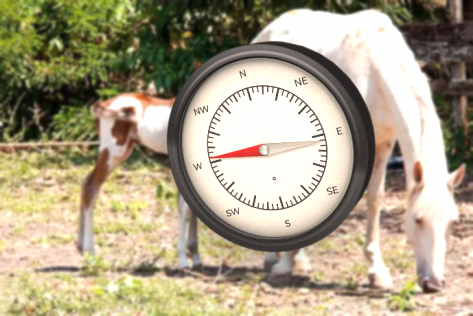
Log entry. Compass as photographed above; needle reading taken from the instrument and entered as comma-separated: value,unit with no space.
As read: 275,°
